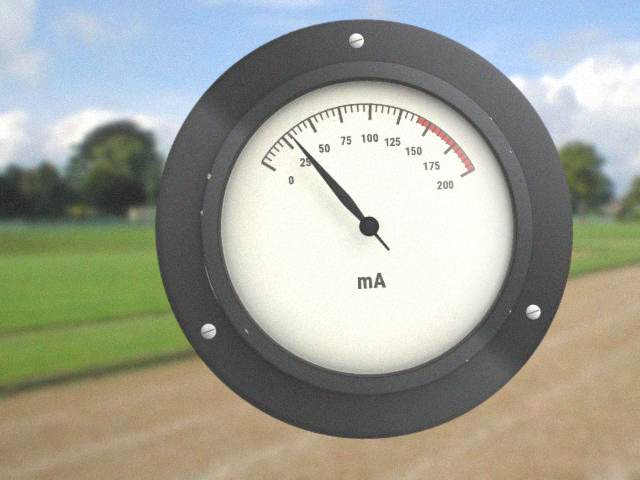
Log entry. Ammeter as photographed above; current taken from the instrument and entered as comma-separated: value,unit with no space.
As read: 30,mA
